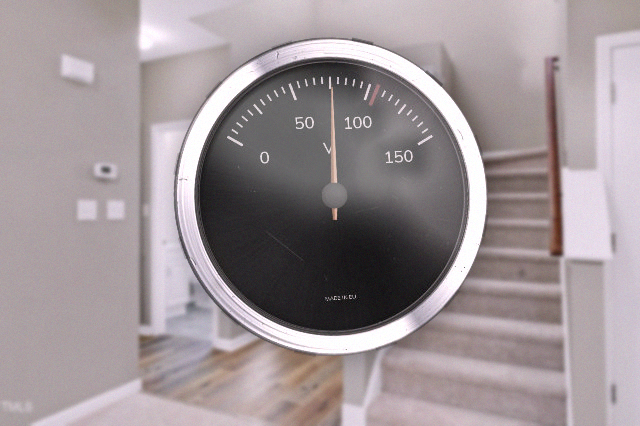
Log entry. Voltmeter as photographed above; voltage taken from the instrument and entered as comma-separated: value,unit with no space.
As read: 75,V
